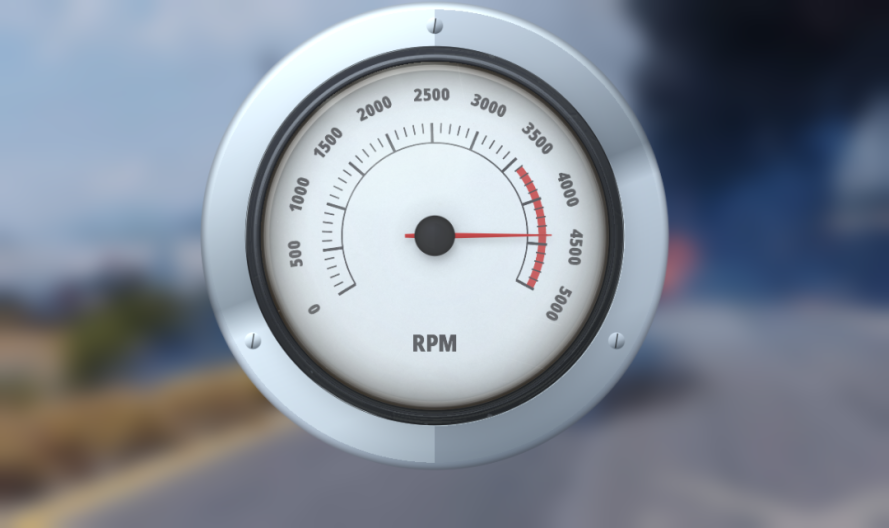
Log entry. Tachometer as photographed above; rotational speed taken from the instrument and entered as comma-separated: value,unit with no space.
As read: 4400,rpm
